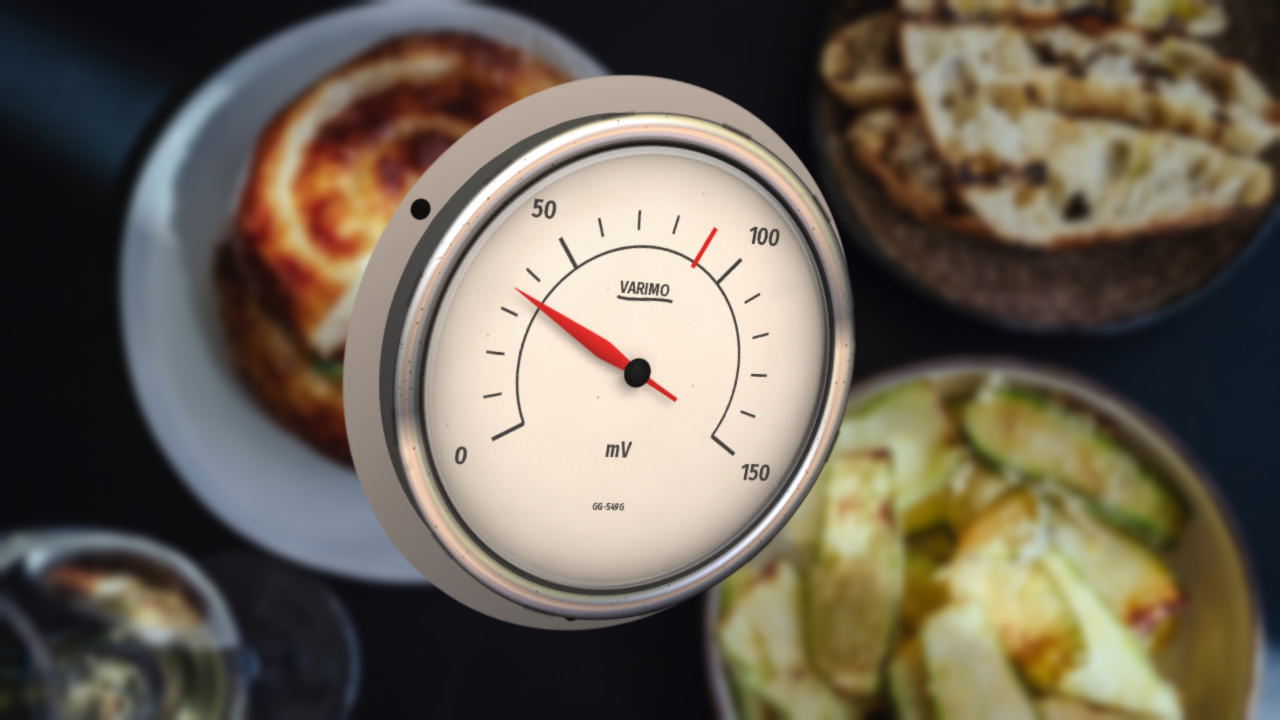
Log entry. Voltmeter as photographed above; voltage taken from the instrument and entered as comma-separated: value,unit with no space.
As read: 35,mV
